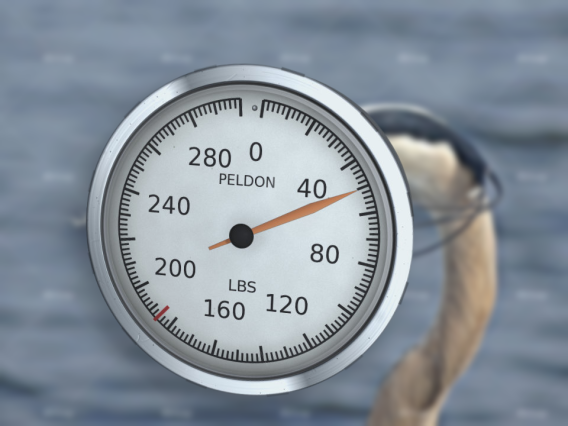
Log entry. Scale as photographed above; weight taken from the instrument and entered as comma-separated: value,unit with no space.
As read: 50,lb
